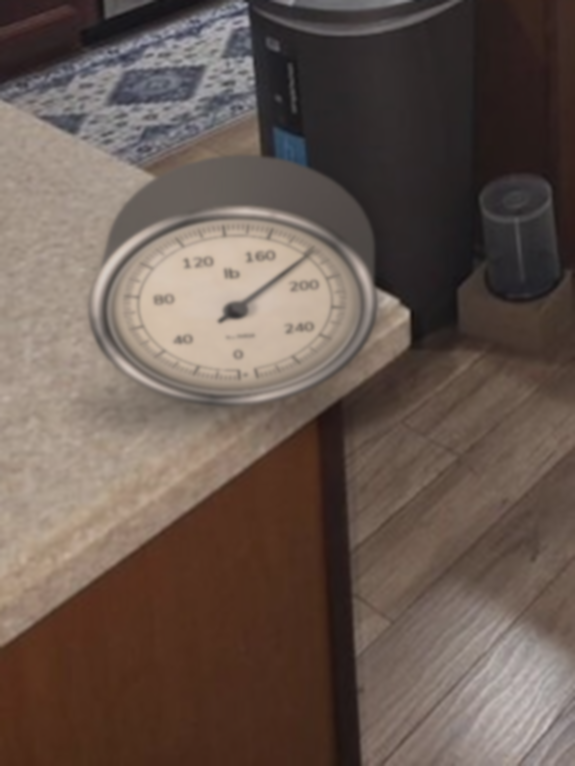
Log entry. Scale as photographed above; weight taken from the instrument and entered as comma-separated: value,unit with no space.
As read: 180,lb
